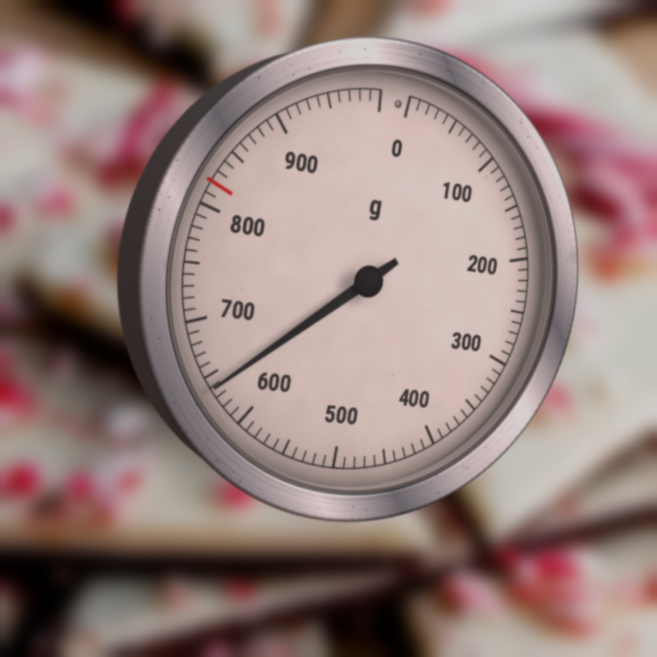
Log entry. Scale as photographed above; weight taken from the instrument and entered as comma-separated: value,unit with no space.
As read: 640,g
